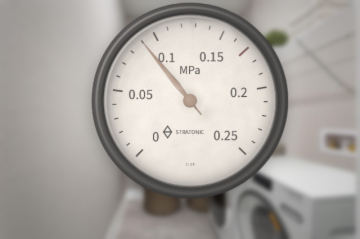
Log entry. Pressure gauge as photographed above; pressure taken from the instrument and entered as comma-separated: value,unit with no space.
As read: 0.09,MPa
